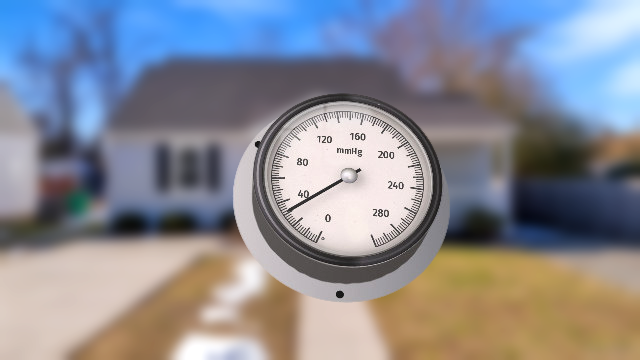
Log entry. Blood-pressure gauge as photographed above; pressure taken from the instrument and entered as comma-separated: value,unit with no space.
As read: 30,mmHg
